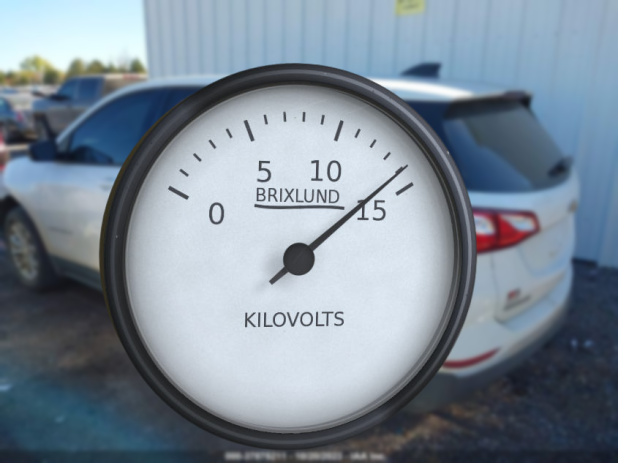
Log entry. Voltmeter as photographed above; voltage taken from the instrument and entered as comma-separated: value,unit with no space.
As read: 14,kV
